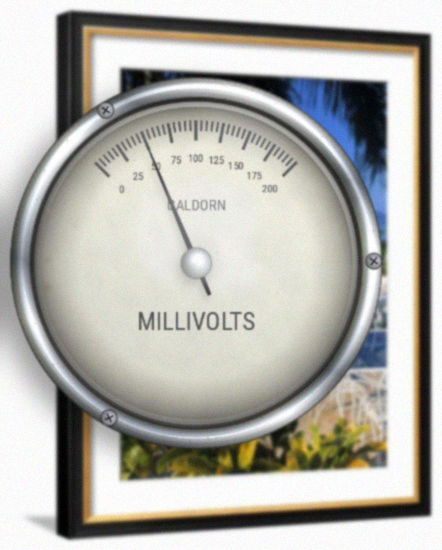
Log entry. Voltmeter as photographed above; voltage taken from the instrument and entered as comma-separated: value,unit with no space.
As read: 50,mV
